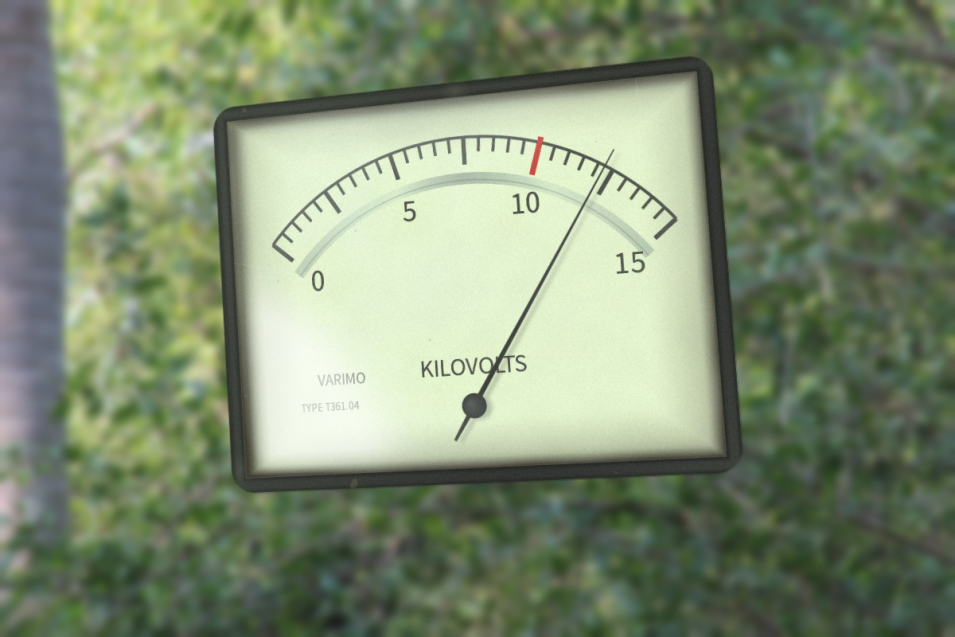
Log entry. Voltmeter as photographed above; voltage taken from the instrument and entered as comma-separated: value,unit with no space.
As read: 12.25,kV
